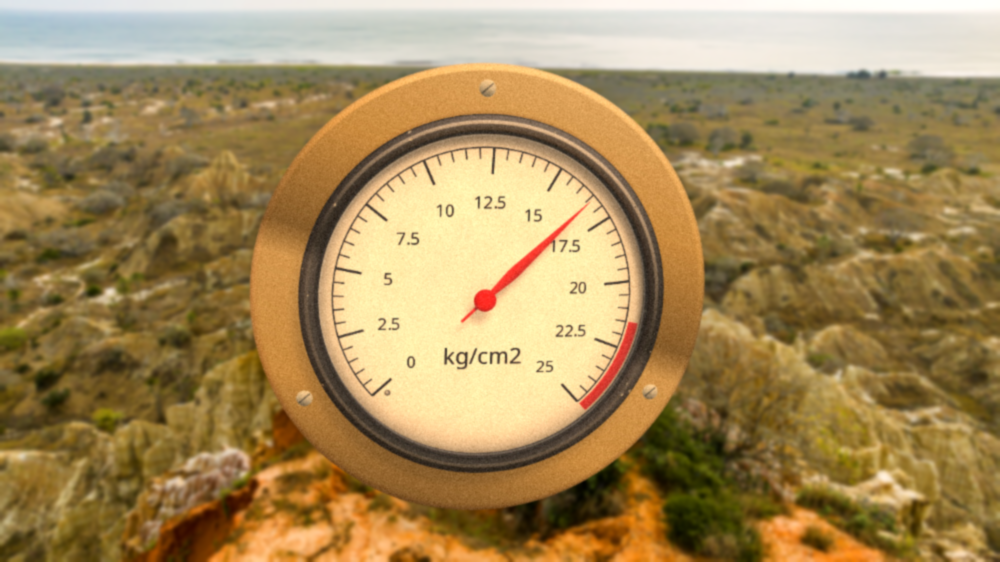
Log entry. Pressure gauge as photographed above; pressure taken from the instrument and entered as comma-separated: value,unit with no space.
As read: 16.5,kg/cm²
